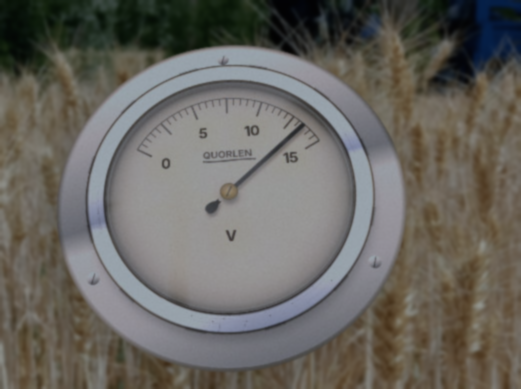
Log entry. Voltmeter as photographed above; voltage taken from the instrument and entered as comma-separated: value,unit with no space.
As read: 13.5,V
